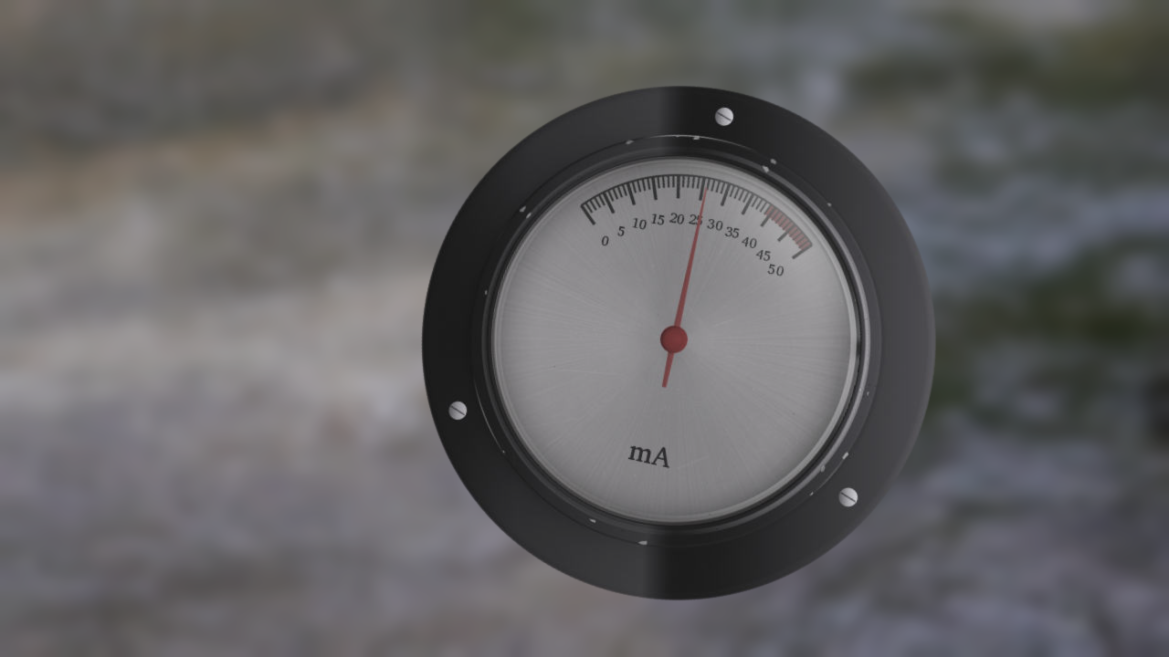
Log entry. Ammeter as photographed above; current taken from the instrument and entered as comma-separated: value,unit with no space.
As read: 26,mA
